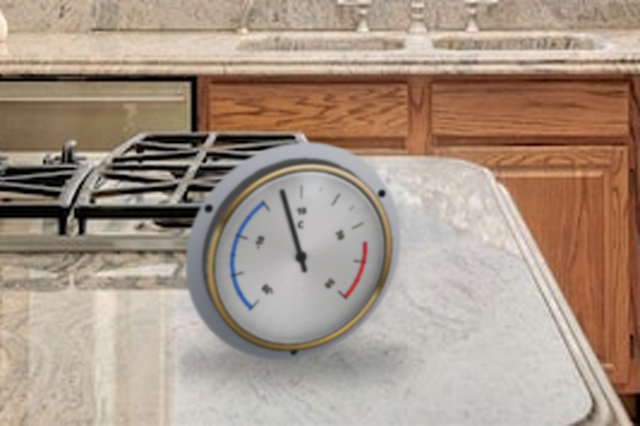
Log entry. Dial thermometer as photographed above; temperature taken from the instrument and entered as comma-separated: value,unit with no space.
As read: 5,°C
